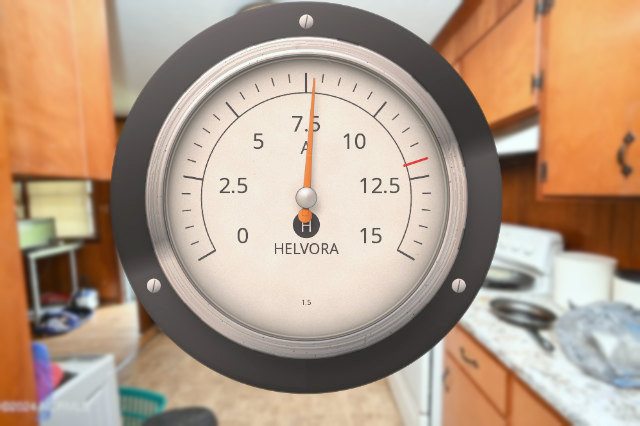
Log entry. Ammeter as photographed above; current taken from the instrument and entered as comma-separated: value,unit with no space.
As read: 7.75,A
